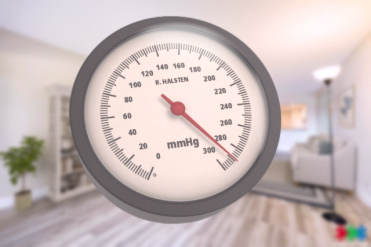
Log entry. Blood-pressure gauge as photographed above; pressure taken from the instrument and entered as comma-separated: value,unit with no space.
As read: 290,mmHg
